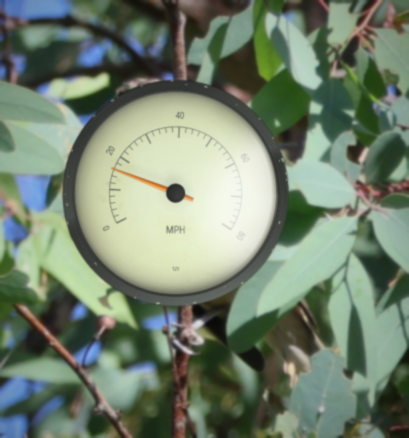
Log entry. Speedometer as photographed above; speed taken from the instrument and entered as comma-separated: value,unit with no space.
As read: 16,mph
